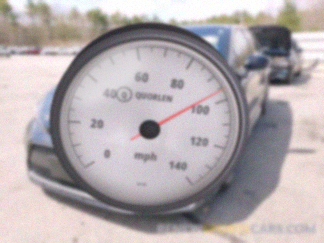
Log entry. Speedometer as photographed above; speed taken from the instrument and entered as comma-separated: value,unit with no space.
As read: 95,mph
